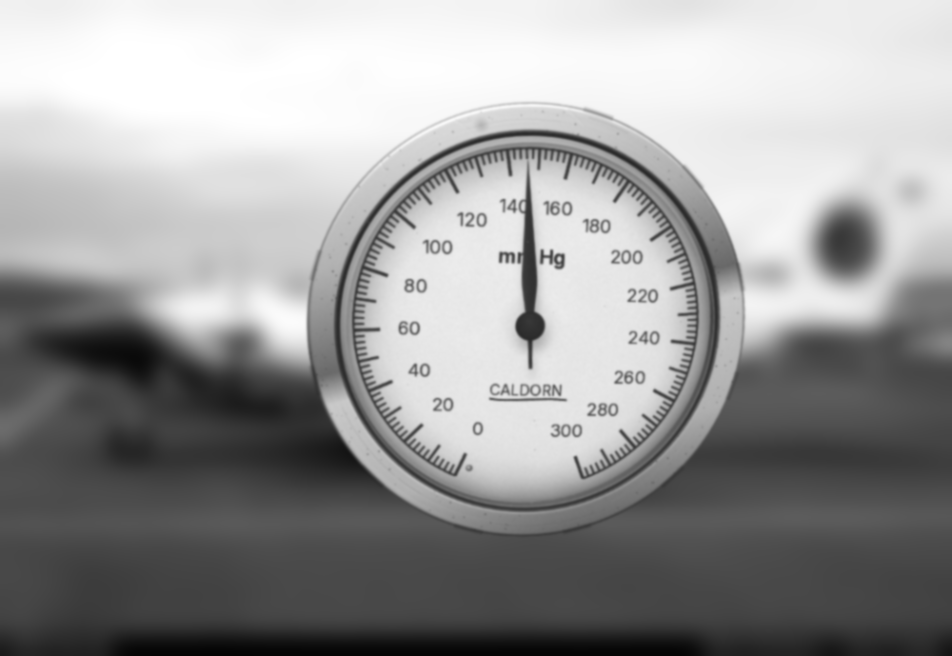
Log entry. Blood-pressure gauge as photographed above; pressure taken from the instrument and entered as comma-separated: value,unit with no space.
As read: 146,mmHg
